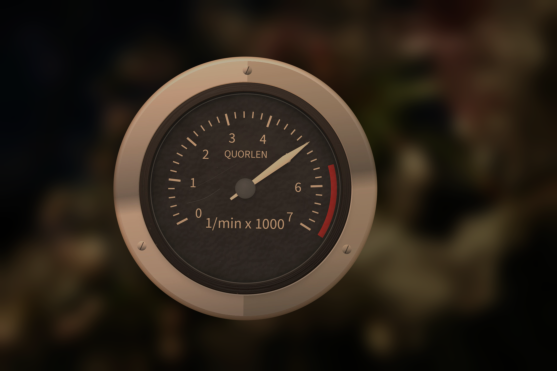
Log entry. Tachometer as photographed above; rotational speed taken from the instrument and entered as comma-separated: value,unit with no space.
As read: 5000,rpm
